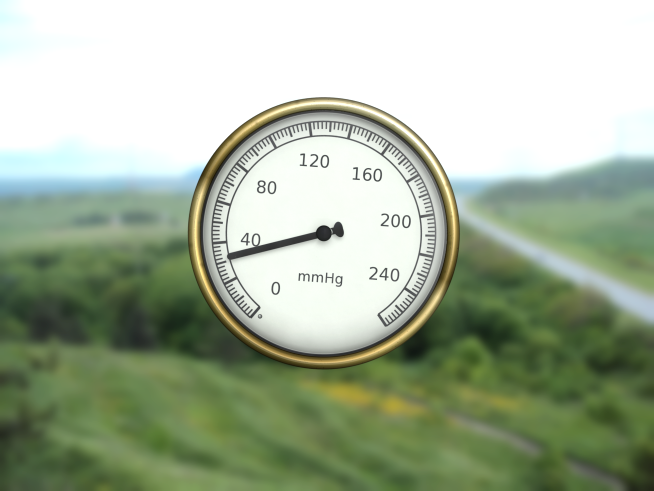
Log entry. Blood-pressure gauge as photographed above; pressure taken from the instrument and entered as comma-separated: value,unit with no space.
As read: 32,mmHg
